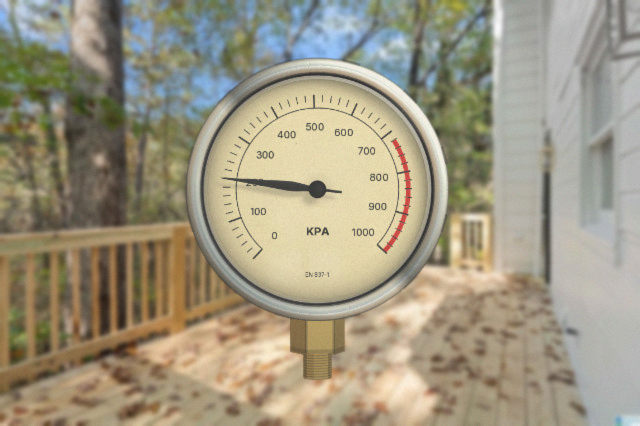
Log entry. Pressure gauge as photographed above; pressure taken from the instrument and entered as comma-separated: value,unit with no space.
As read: 200,kPa
